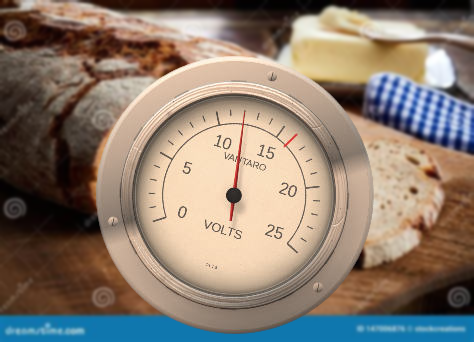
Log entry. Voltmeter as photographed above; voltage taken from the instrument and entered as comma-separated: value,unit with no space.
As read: 12,V
